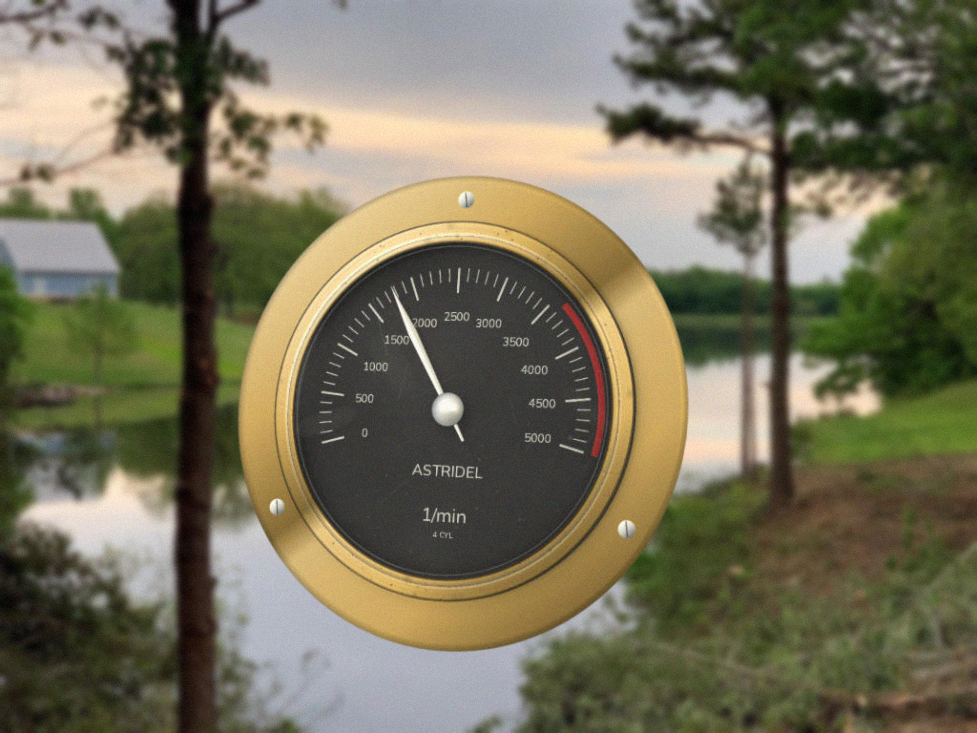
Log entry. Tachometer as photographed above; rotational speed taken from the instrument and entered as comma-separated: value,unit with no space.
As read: 1800,rpm
